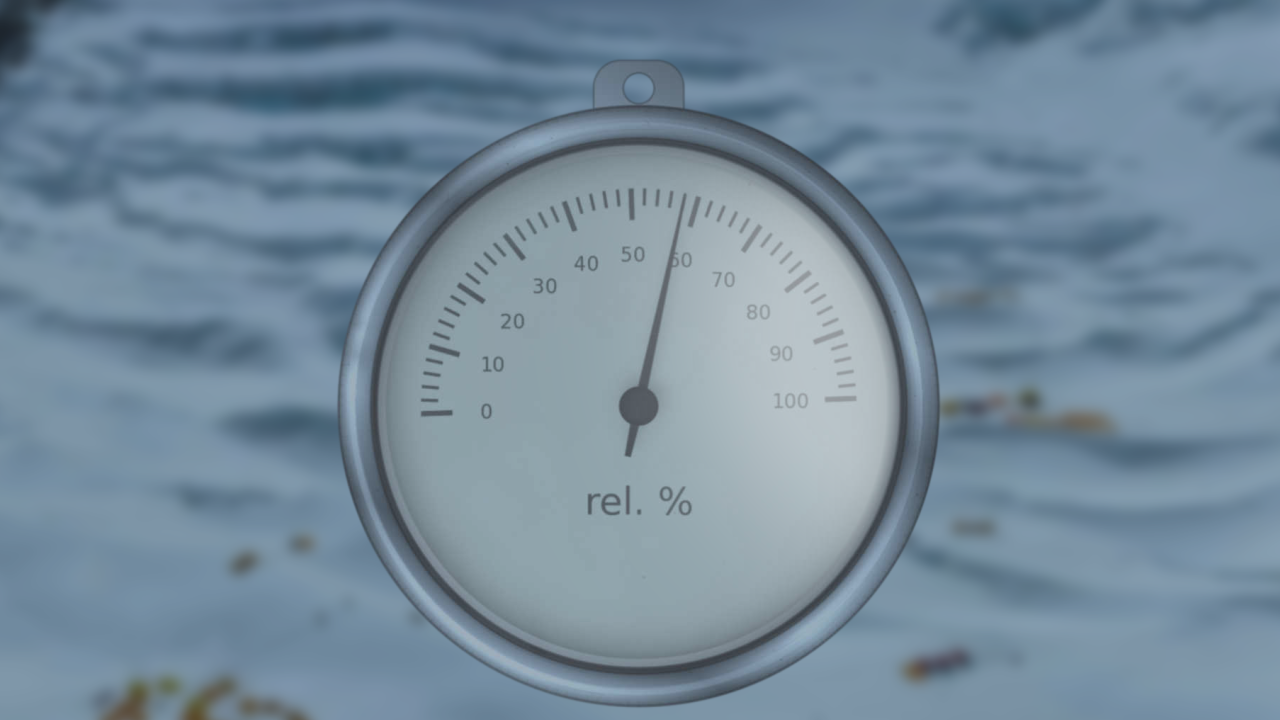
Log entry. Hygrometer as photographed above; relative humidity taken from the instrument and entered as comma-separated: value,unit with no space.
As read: 58,%
